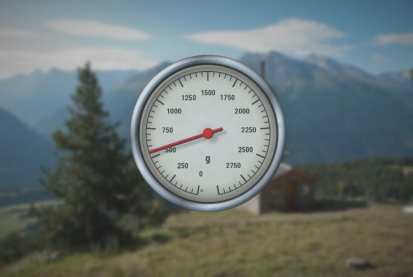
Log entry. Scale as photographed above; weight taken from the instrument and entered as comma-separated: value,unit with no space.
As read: 550,g
